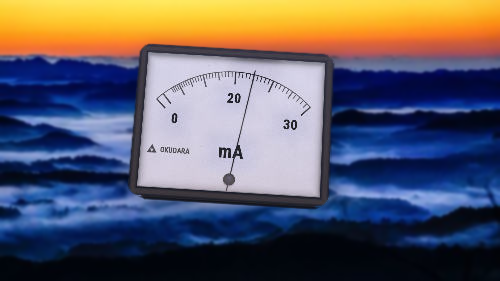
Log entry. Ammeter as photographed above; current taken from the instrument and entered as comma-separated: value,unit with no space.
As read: 22.5,mA
